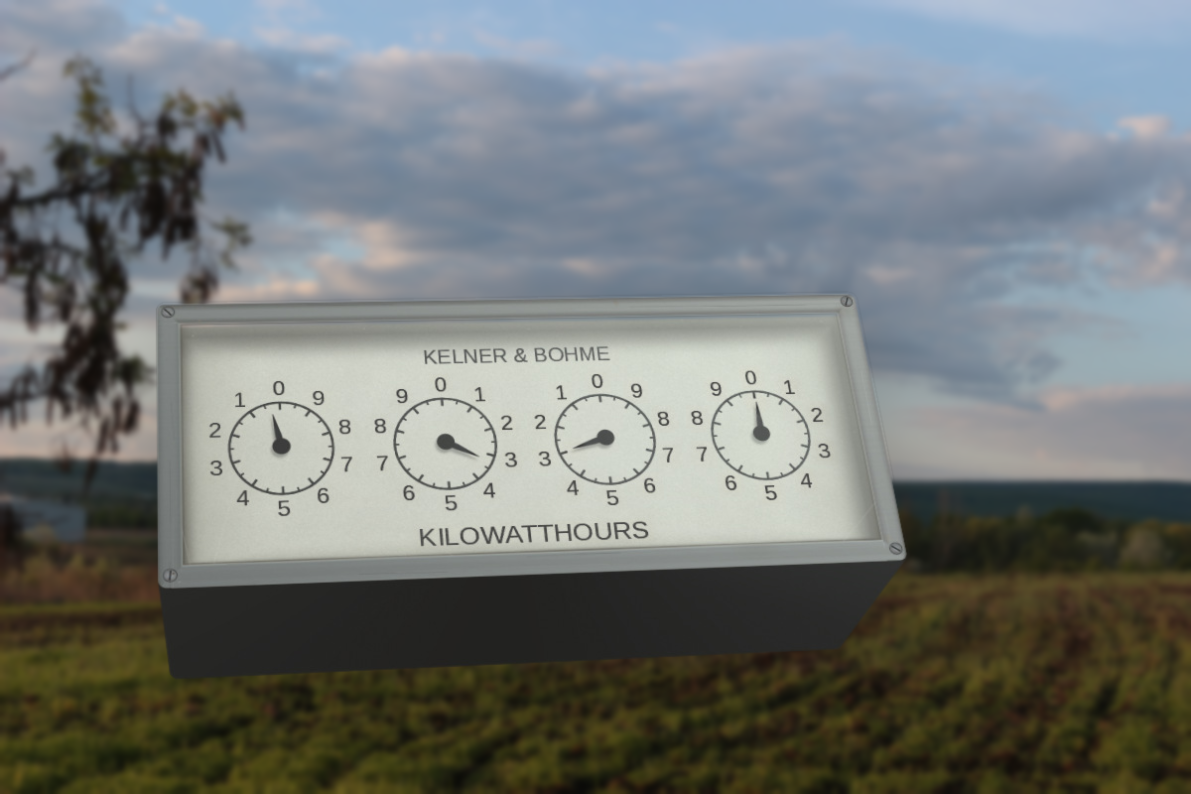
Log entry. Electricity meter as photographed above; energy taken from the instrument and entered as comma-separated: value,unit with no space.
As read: 330,kWh
